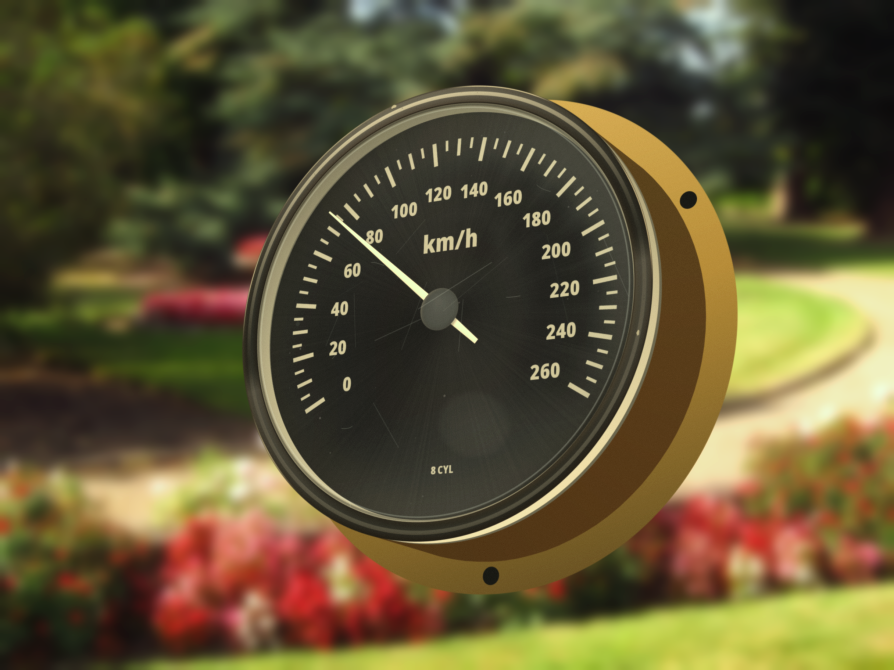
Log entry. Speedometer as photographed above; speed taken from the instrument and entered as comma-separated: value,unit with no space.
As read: 75,km/h
